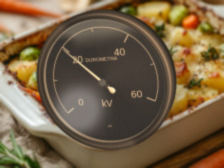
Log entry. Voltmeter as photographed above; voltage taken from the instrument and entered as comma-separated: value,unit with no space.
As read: 20,kV
